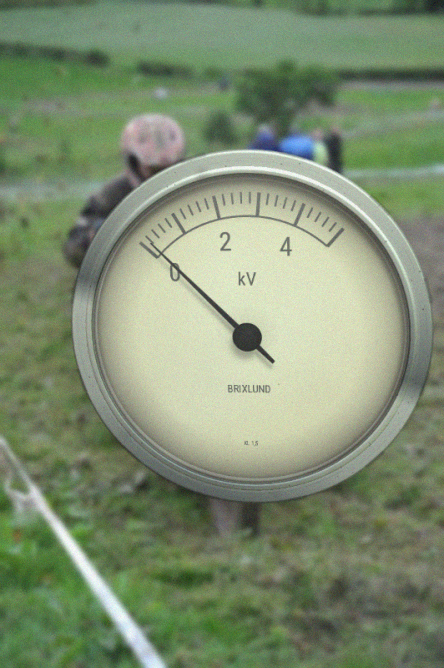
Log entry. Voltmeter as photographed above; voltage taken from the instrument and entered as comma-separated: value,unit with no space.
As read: 0.2,kV
